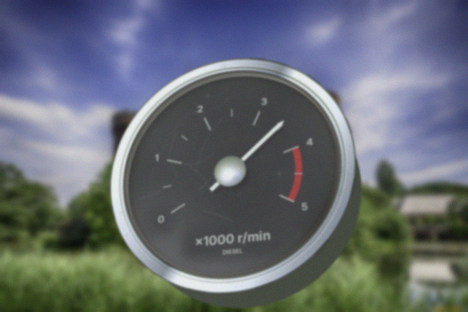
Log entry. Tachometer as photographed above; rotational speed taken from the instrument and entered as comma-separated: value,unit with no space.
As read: 3500,rpm
